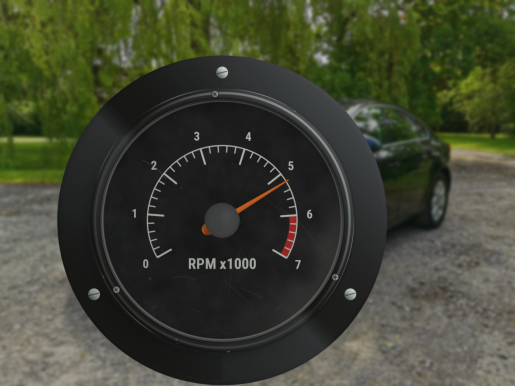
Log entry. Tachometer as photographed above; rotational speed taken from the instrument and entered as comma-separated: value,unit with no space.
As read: 5200,rpm
